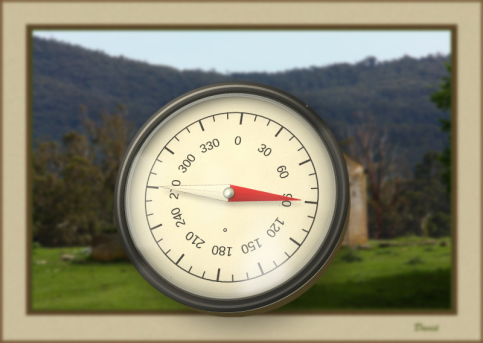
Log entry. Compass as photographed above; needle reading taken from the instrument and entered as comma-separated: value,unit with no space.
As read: 90,°
